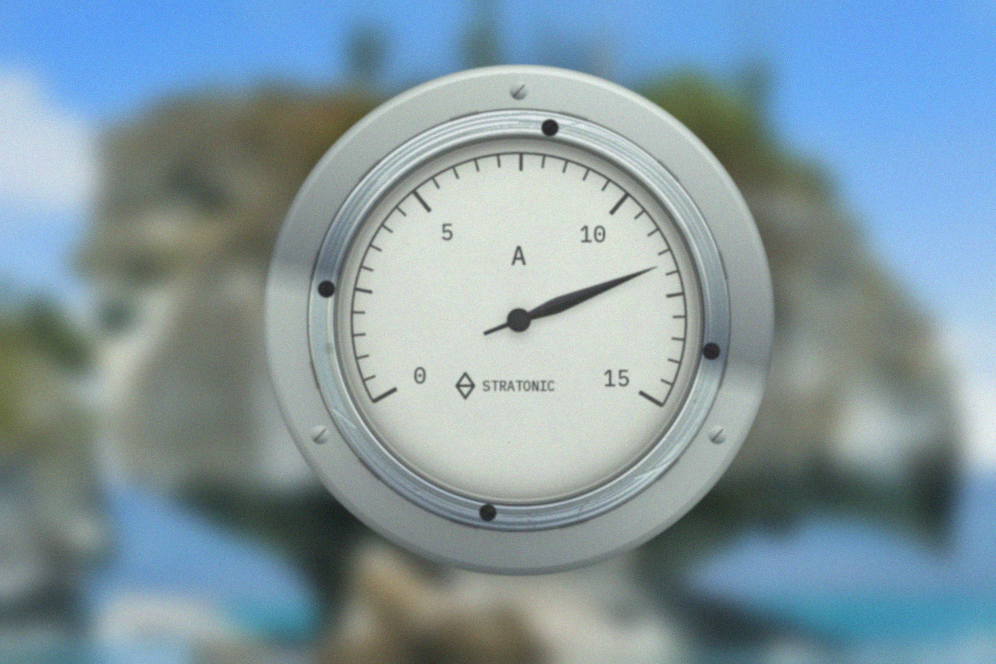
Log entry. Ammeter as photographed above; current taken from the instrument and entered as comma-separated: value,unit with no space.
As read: 11.75,A
